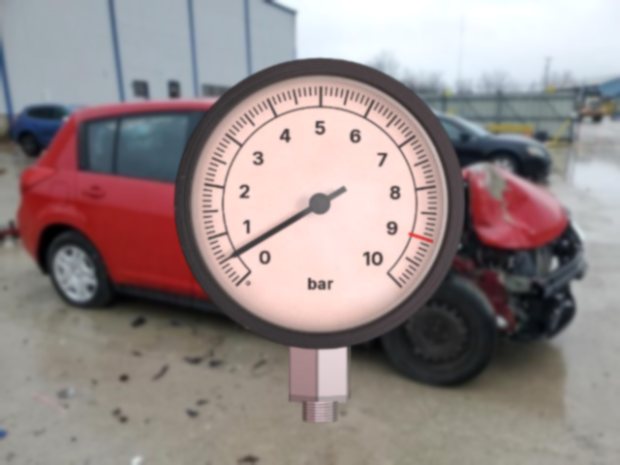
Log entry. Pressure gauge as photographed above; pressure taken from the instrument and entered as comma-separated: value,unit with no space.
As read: 0.5,bar
